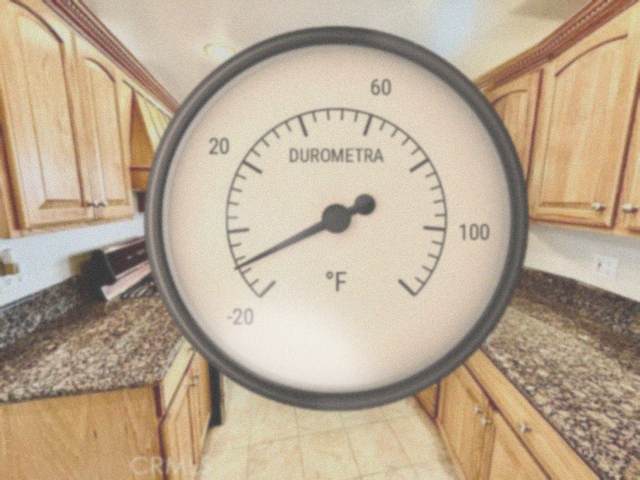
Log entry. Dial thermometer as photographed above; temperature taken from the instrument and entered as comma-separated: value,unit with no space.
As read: -10,°F
